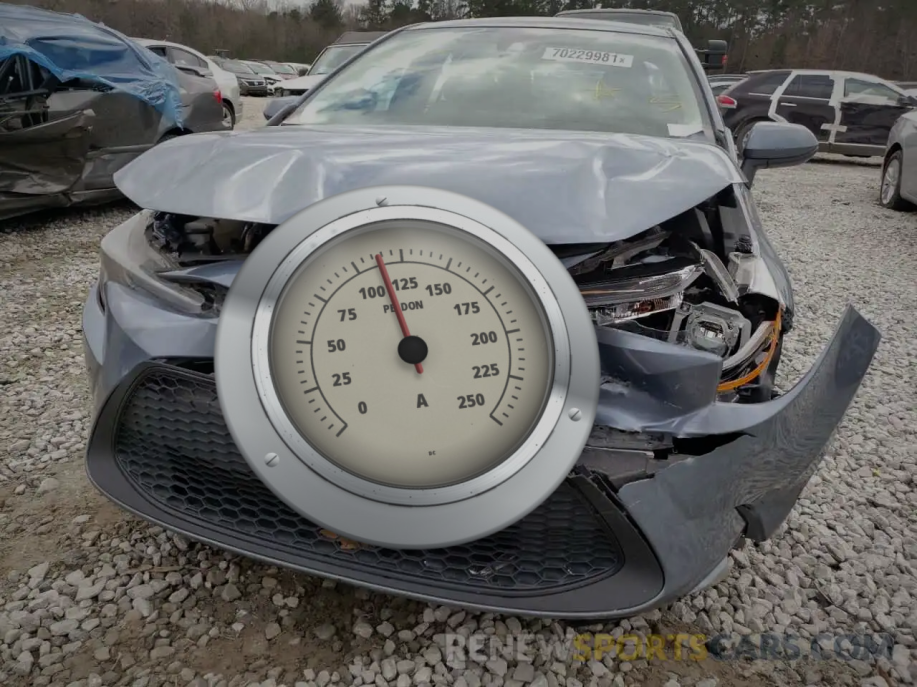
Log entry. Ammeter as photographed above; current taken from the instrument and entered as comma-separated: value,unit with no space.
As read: 112.5,A
